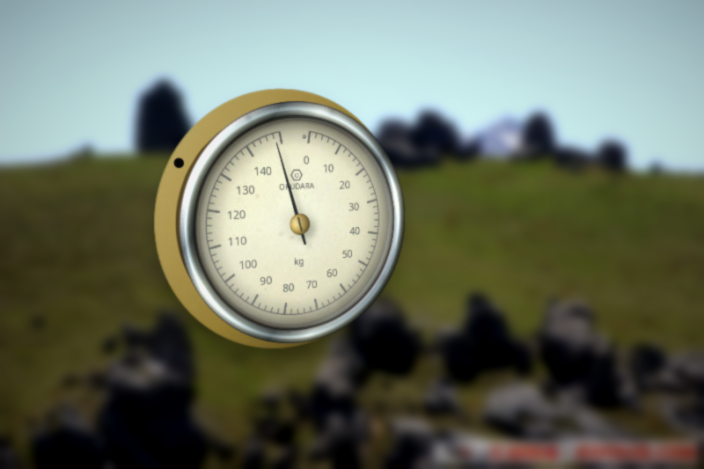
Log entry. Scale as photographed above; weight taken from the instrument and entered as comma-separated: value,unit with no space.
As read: 148,kg
